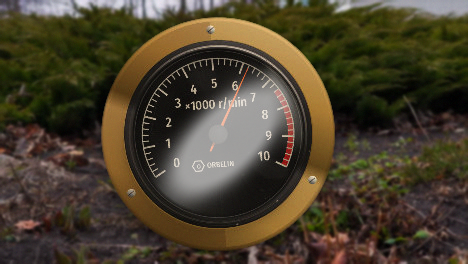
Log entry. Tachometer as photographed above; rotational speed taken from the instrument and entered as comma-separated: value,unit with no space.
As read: 6200,rpm
